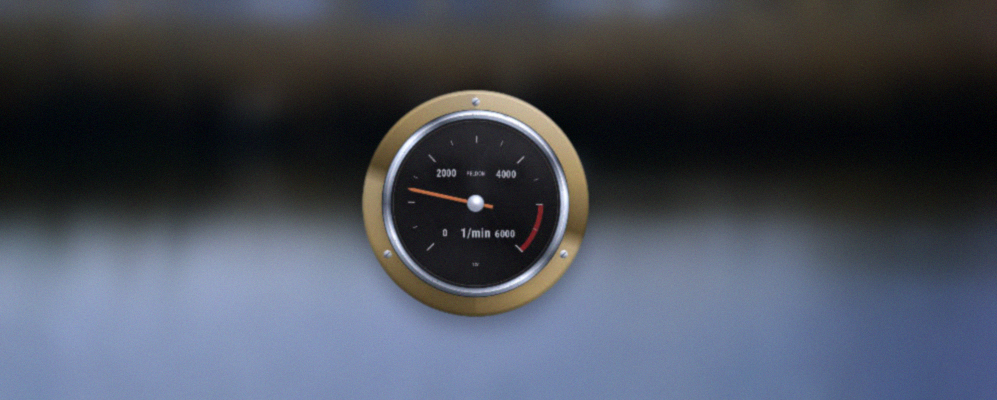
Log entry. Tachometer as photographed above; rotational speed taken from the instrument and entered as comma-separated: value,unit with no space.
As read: 1250,rpm
